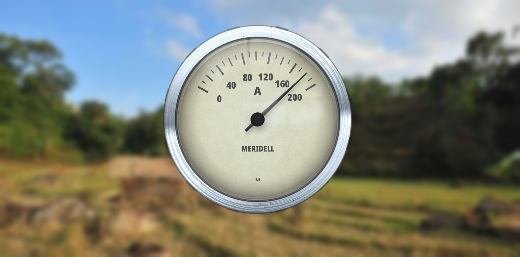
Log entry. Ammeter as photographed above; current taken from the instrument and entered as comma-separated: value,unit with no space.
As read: 180,A
